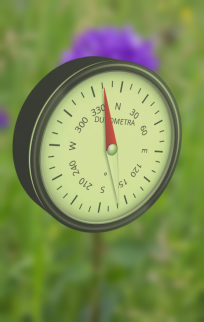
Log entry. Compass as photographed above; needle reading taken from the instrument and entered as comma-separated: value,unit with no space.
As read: 340,°
